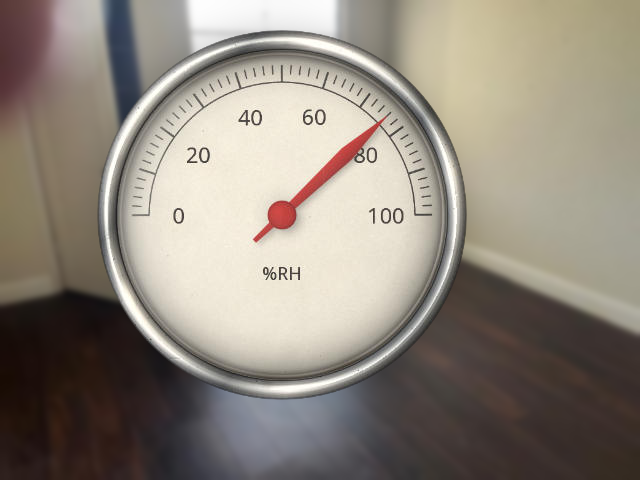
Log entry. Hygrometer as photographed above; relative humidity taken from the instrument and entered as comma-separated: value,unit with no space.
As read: 76,%
